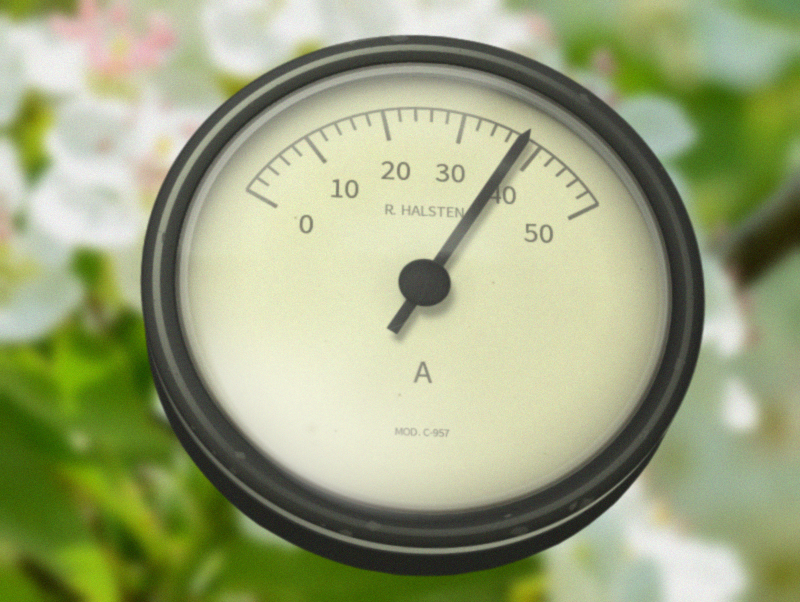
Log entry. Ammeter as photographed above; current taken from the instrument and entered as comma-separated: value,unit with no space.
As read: 38,A
